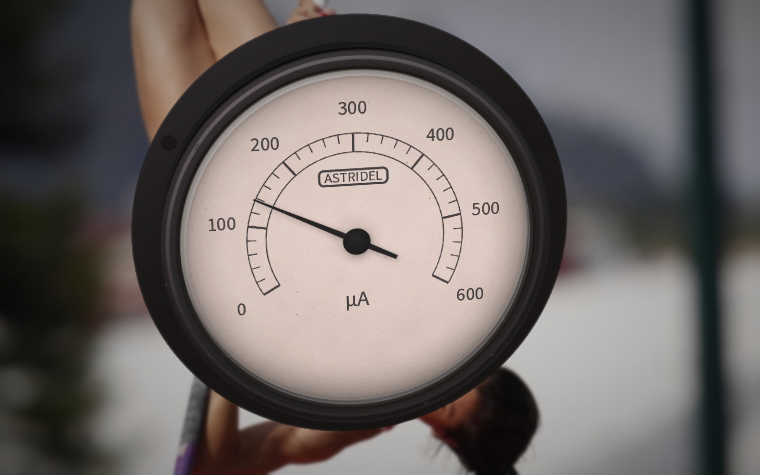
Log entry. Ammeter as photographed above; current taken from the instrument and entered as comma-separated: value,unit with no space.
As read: 140,µA
